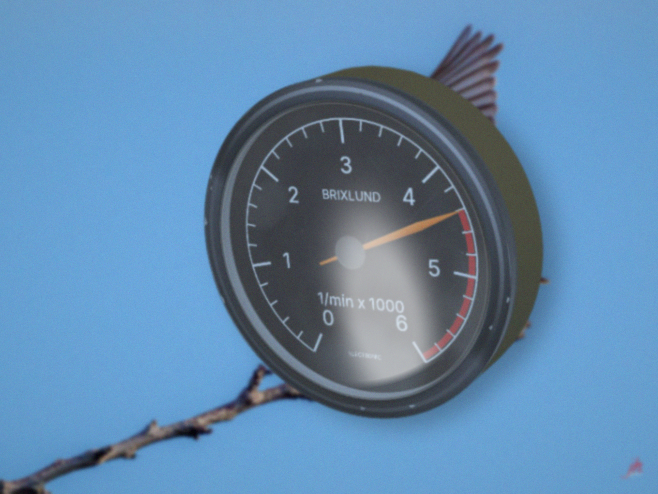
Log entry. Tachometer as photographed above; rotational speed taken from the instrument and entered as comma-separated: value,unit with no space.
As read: 4400,rpm
